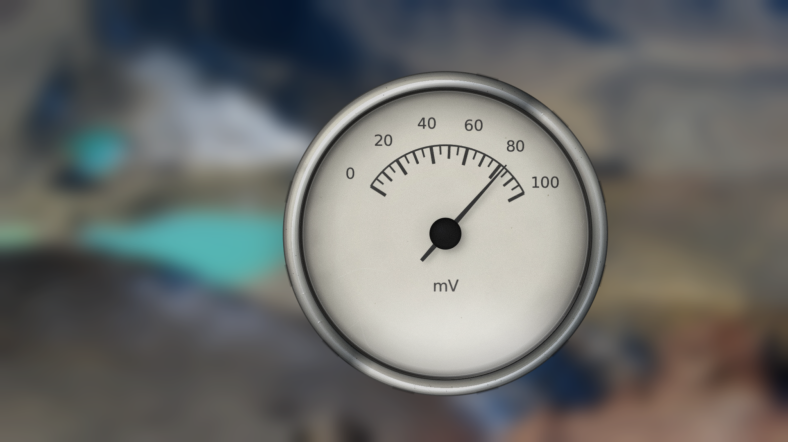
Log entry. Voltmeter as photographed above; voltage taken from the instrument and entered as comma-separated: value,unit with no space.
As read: 82.5,mV
